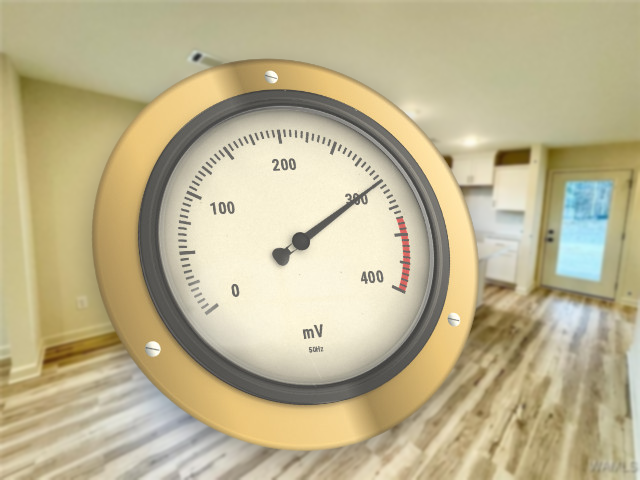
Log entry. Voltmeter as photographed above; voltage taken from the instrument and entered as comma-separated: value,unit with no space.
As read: 300,mV
